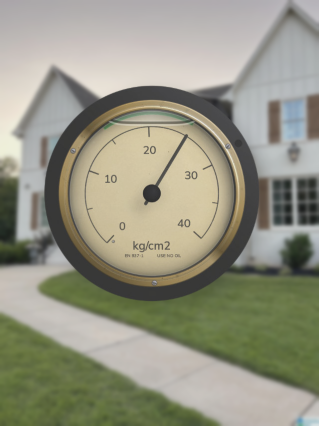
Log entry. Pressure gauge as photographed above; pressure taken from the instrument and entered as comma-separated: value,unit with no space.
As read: 25,kg/cm²
